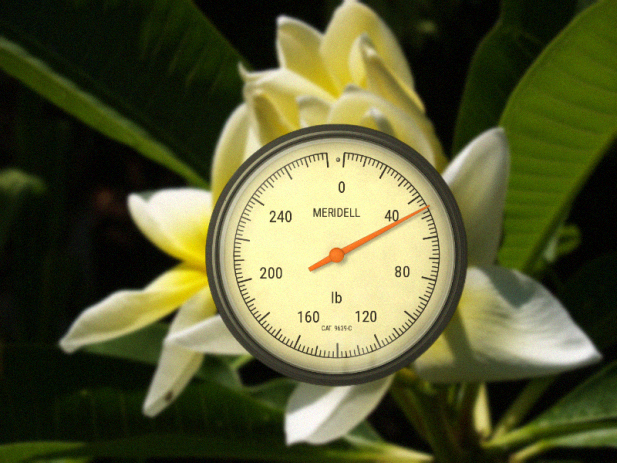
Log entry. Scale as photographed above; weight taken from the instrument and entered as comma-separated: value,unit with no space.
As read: 46,lb
